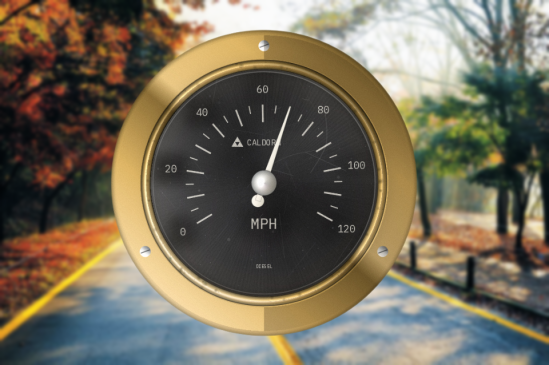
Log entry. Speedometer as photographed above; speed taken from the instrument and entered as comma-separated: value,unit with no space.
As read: 70,mph
